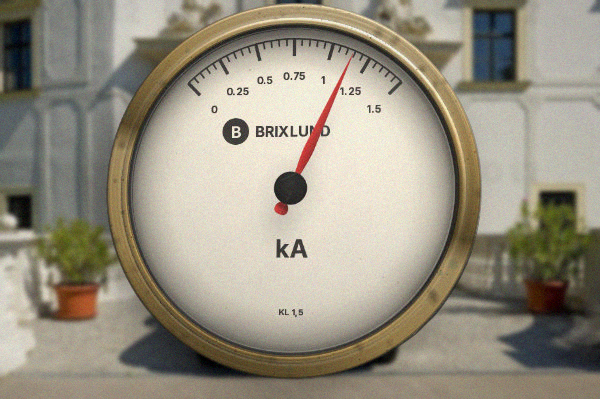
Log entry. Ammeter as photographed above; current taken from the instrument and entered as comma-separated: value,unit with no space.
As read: 1.15,kA
